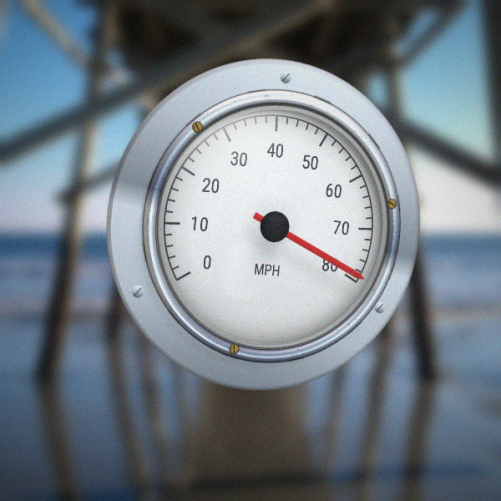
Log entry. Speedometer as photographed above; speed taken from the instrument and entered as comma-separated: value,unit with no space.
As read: 79,mph
